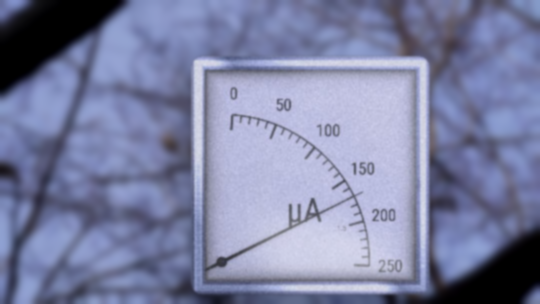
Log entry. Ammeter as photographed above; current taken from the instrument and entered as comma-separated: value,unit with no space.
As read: 170,µA
